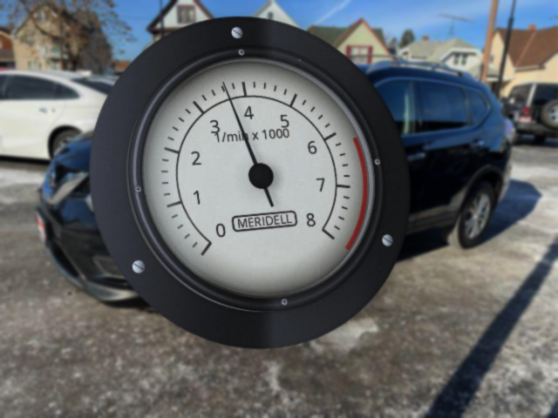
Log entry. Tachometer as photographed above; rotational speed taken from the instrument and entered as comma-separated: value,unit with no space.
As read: 3600,rpm
